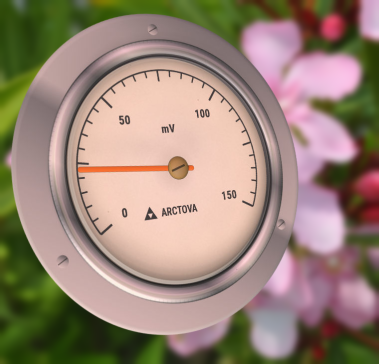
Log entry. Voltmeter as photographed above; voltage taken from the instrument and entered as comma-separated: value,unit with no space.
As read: 22.5,mV
